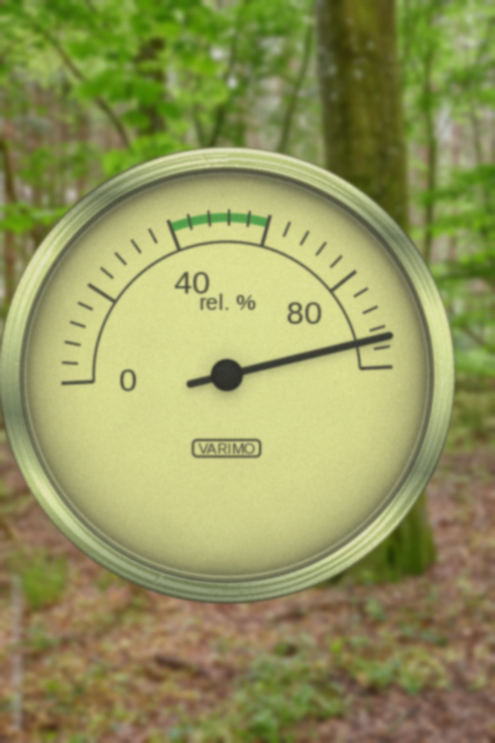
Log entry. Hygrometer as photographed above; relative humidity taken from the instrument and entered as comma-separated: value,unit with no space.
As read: 94,%
